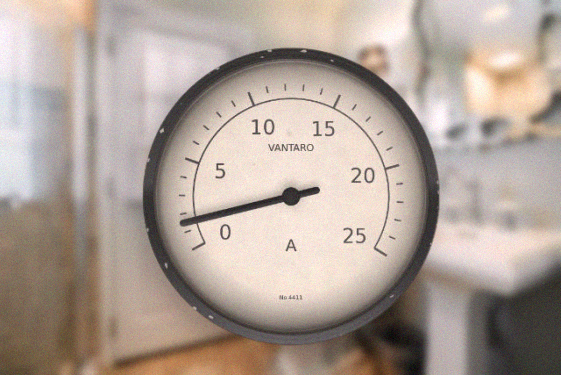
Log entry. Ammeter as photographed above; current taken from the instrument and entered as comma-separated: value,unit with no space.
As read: 1.5,A
